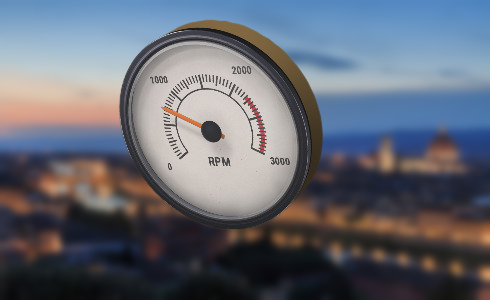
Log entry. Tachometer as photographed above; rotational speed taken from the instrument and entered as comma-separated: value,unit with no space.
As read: 750,rpm
